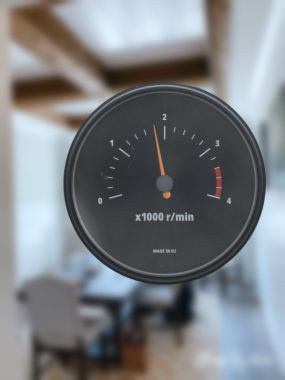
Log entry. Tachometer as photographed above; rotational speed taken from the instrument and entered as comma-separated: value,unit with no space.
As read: 1800,rpm
